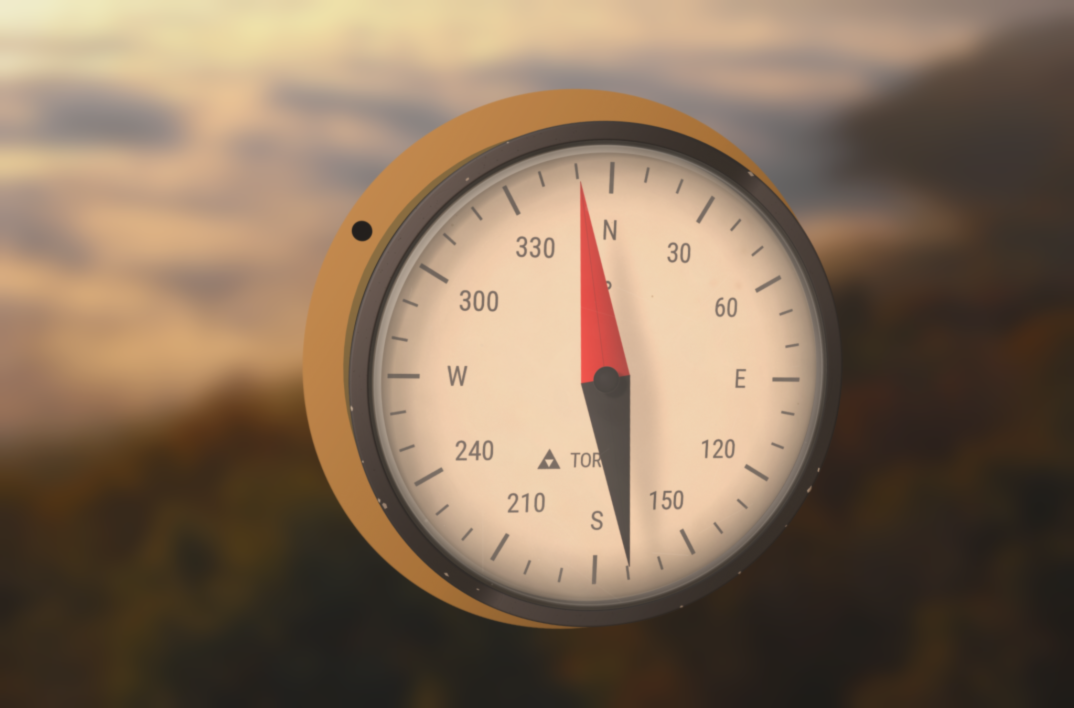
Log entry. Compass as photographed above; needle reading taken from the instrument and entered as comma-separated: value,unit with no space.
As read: 350,°
